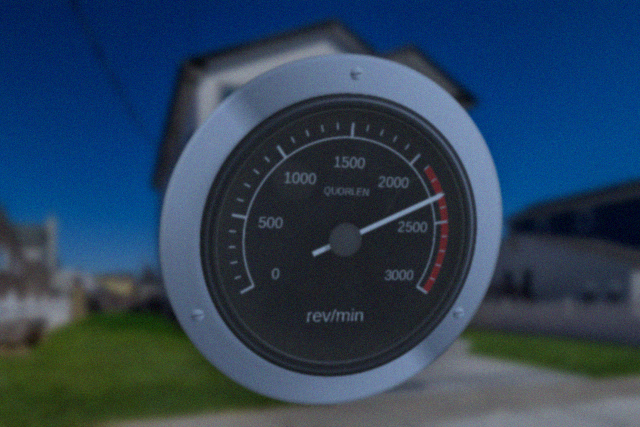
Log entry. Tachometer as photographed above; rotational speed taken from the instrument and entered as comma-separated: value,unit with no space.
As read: 2300,rpm
